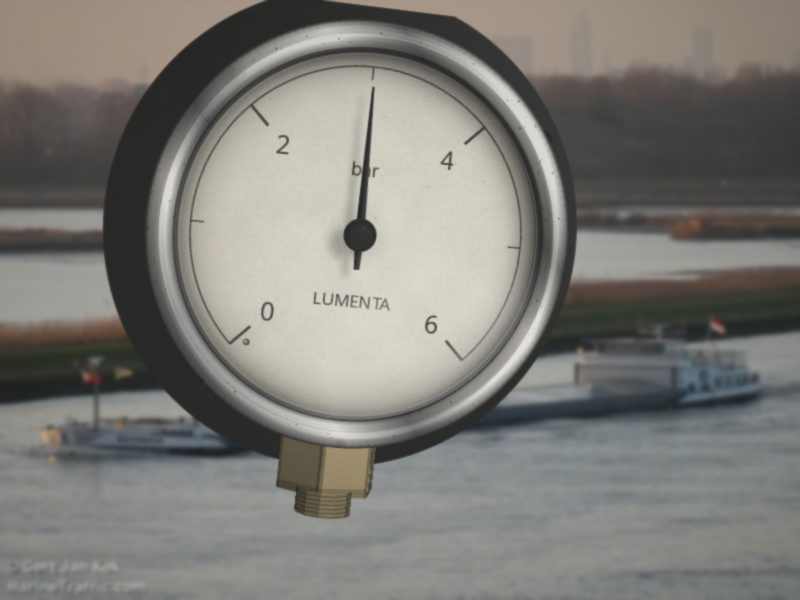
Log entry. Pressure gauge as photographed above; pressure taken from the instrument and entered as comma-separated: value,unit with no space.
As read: 3,bar
